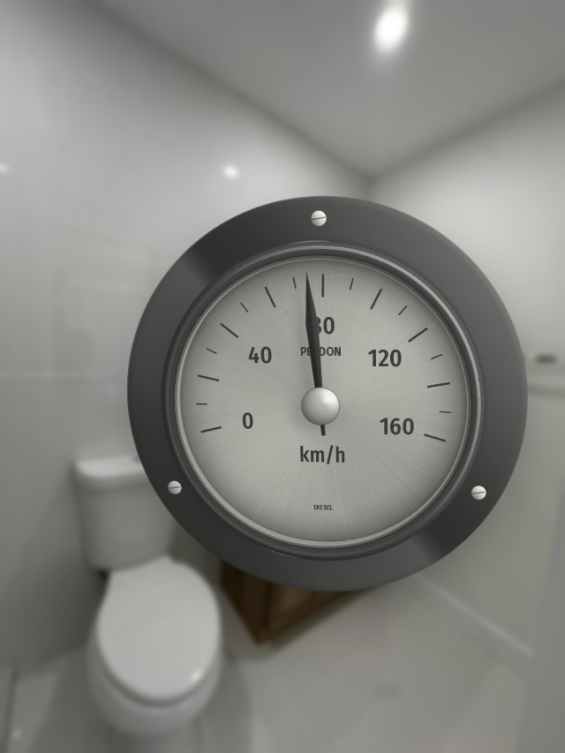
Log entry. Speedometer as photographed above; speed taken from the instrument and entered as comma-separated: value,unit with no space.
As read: 75,km/h
